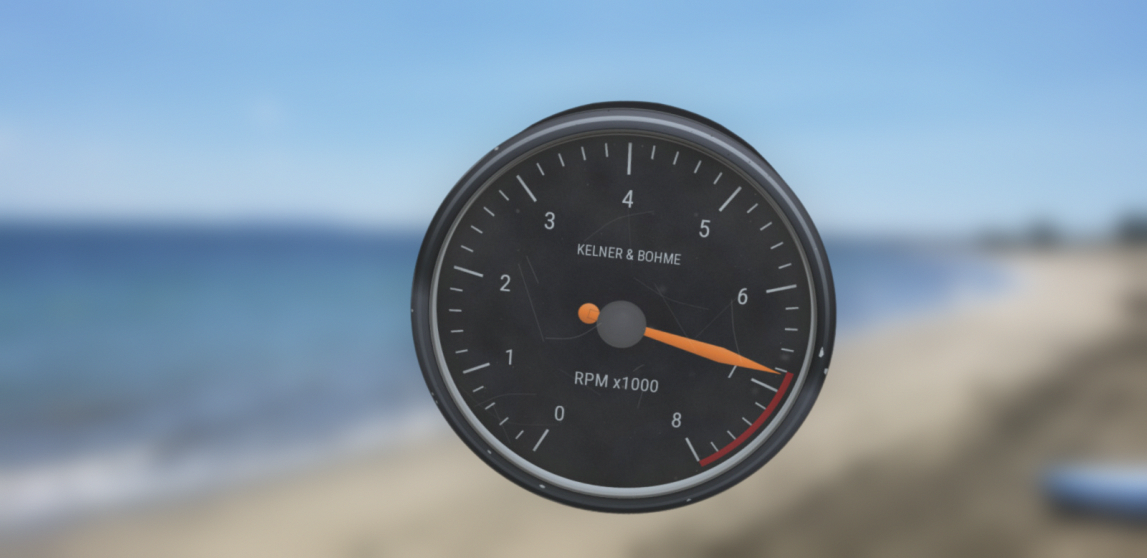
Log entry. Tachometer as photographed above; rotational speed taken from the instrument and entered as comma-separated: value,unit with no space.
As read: 6800,rpm
